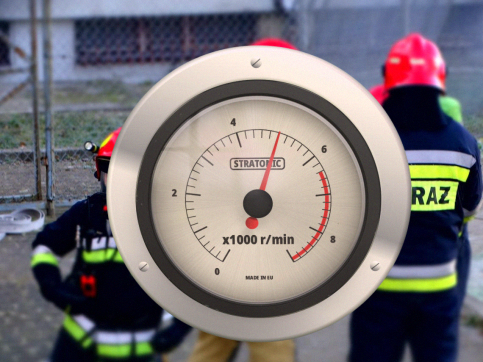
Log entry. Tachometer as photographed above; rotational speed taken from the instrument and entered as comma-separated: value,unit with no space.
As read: 5000,rpm
